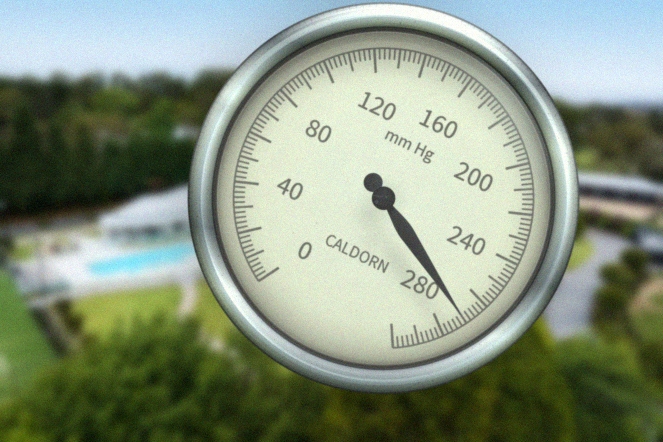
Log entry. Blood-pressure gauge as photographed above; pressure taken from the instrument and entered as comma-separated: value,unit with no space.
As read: 270,mmHg
